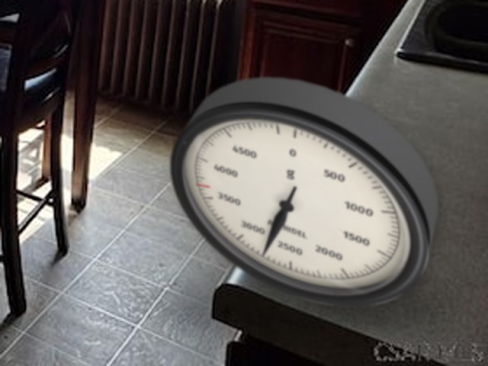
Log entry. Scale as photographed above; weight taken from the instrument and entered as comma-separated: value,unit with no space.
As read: 2750,g
